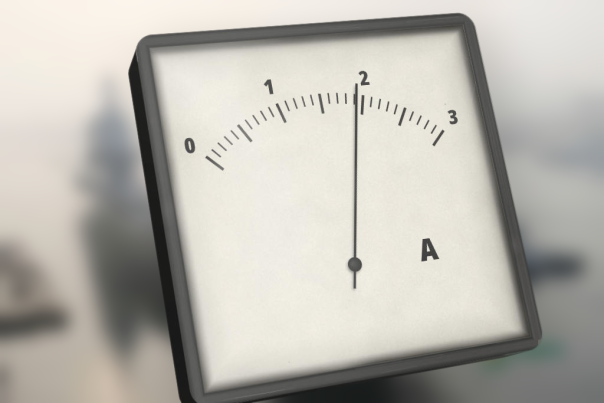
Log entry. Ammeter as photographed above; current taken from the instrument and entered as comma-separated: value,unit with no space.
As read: 1.9,A
